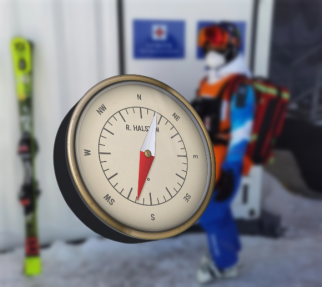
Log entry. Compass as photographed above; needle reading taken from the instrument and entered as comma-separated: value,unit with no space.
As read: 200,°
